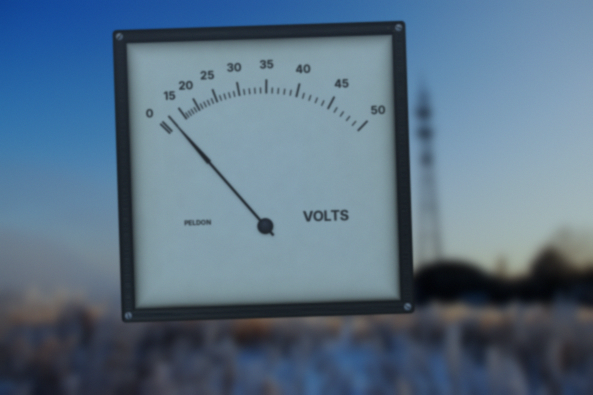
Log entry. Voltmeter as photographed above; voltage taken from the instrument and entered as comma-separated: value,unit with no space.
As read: 10,V
